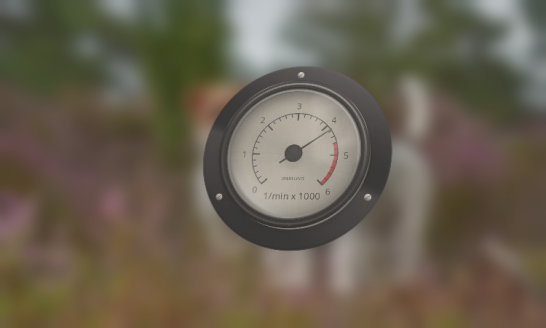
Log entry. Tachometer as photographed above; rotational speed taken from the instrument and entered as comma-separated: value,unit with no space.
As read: 4200,rpm
